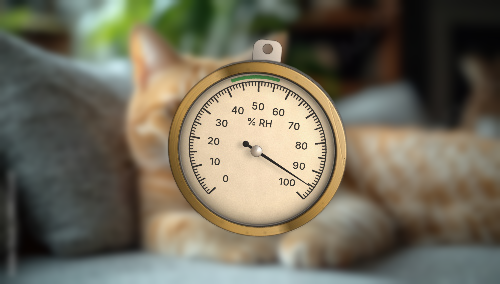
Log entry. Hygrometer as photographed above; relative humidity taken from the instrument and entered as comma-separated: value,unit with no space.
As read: 95,%
